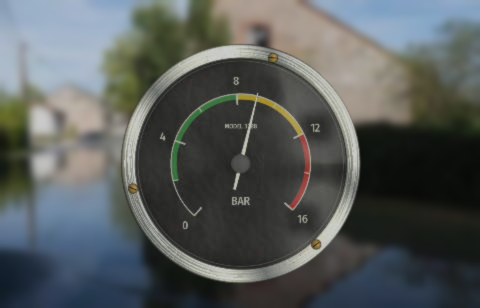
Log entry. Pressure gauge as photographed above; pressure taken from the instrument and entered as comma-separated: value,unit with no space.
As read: 9,bar
